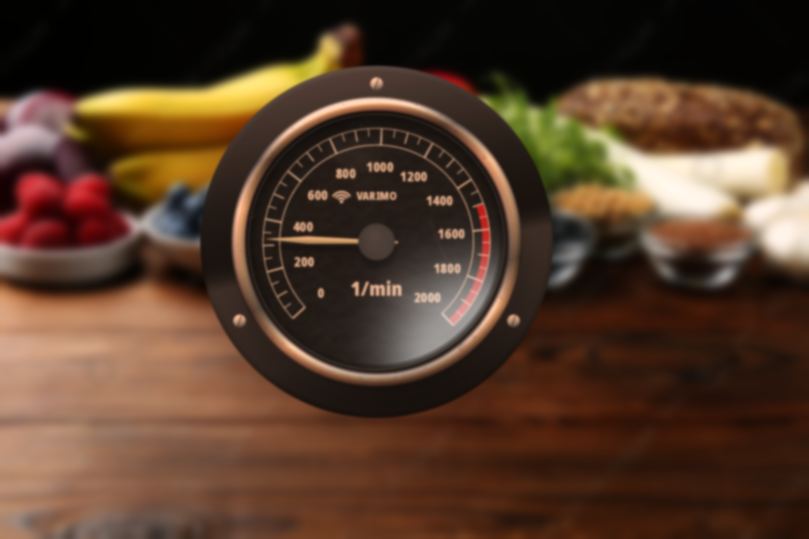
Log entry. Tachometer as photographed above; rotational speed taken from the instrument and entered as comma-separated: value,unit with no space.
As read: 325,rpm
